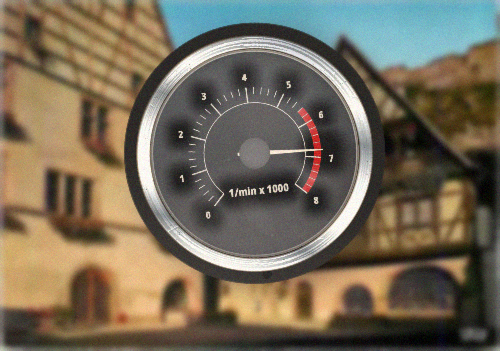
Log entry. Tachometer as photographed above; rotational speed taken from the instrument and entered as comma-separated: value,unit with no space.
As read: 6800,rpm
